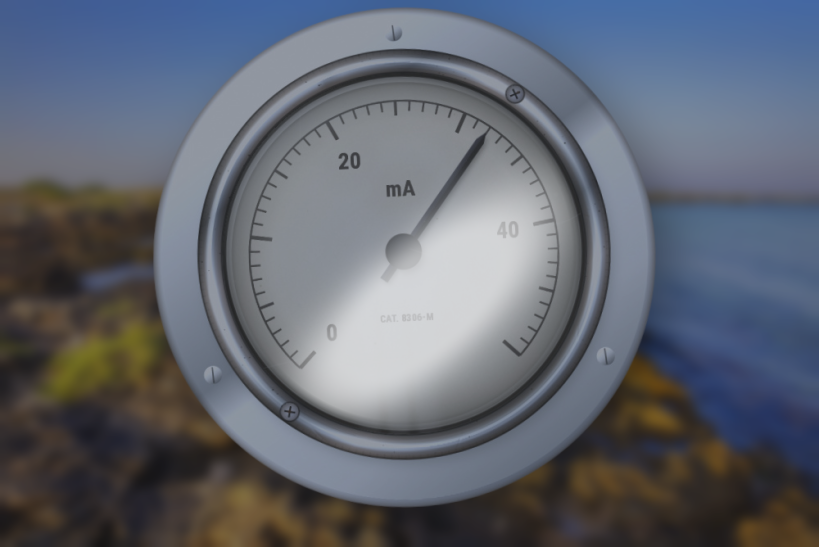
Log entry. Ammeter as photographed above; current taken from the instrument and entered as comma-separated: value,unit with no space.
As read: 32,mA
